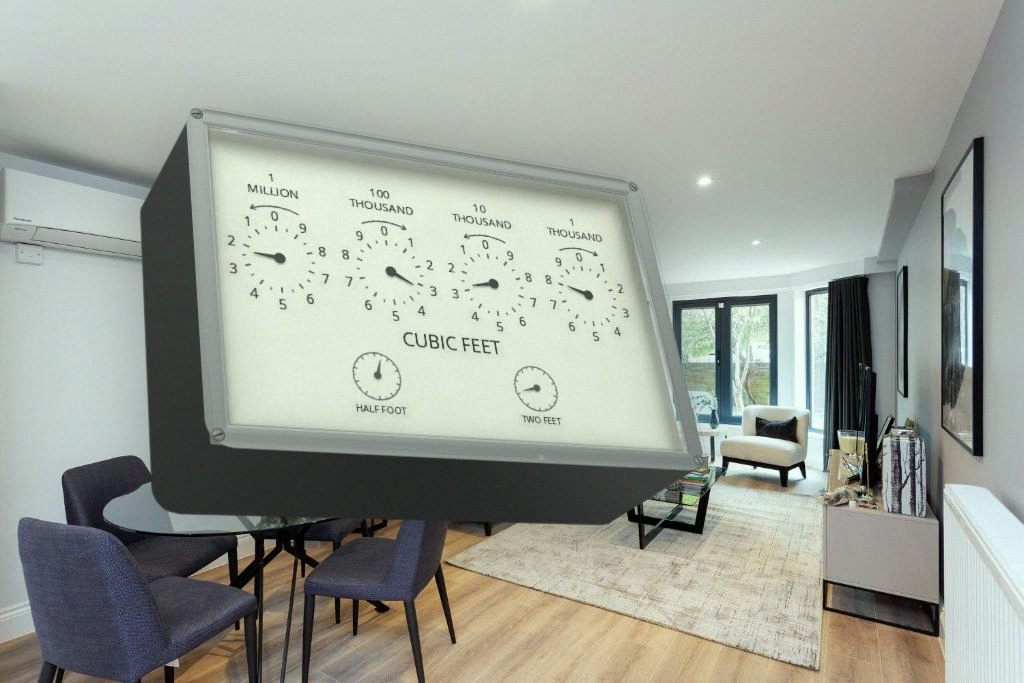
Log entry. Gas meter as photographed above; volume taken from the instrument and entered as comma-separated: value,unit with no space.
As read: 232800,ft³
